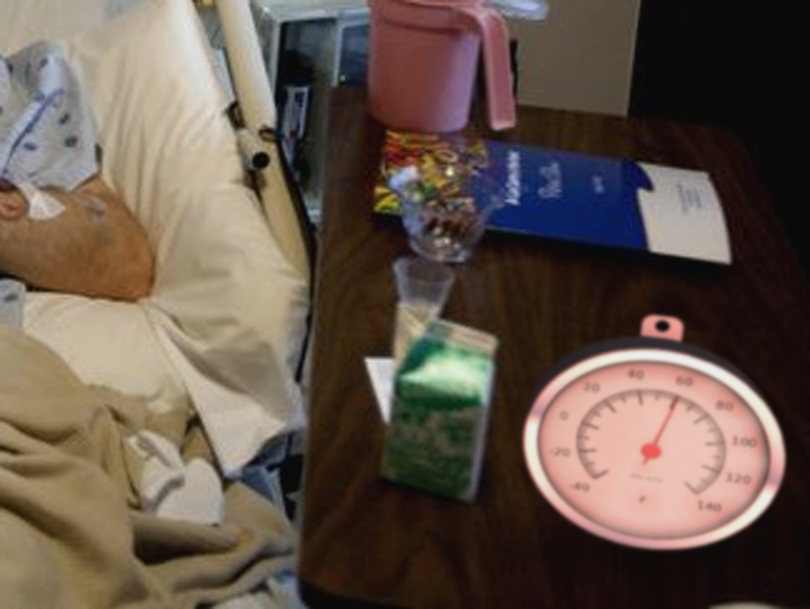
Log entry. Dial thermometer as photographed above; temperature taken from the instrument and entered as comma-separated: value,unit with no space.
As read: 60,°F
